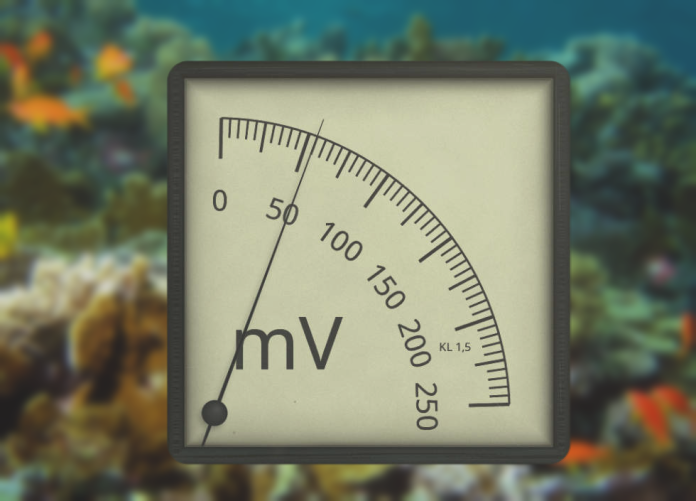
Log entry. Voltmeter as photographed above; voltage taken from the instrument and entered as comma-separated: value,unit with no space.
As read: 55,mV
